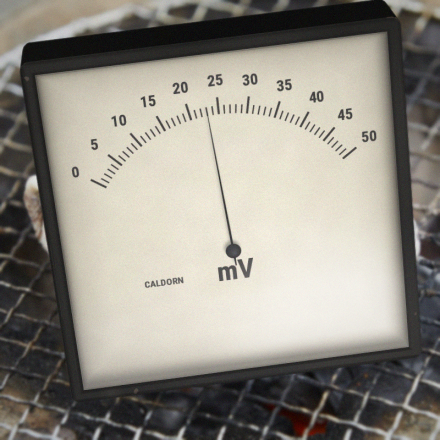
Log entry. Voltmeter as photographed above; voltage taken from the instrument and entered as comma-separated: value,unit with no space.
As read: 23,mV
